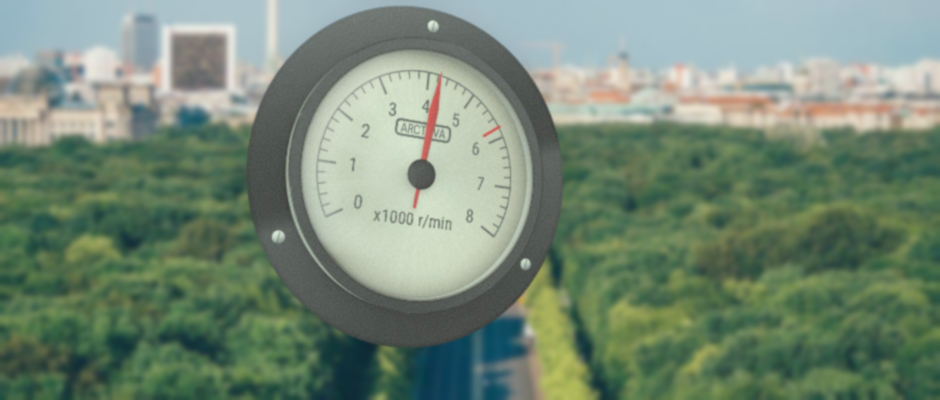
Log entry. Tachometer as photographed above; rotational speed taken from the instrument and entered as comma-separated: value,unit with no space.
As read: 4200,rpm
